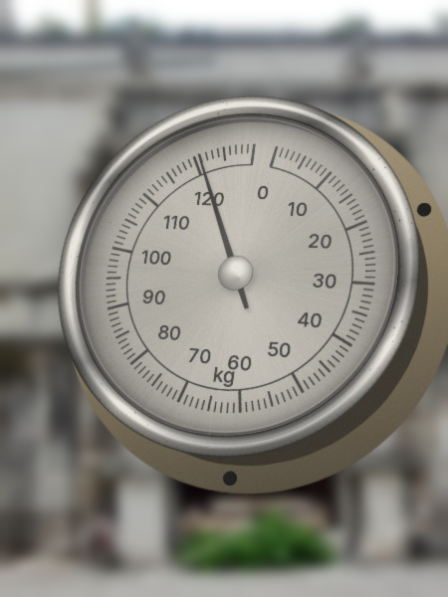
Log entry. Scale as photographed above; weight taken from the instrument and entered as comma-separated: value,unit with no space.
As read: 121,kg
